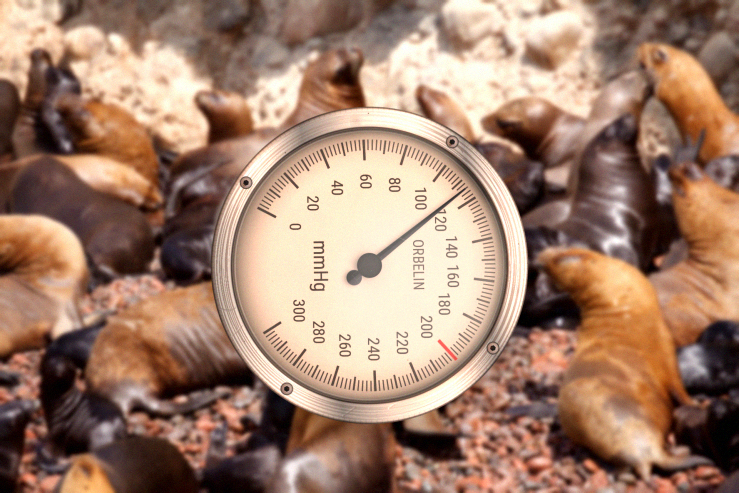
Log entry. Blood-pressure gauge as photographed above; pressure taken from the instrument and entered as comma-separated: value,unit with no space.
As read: 114,mmHg
